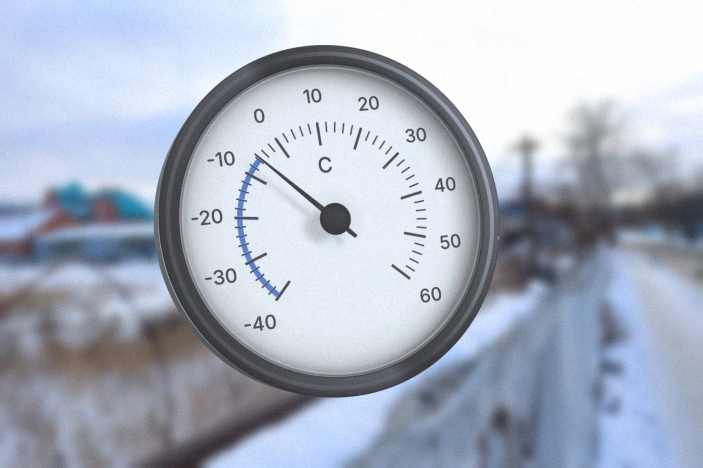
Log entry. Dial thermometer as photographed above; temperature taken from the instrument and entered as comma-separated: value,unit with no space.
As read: -6,°C
